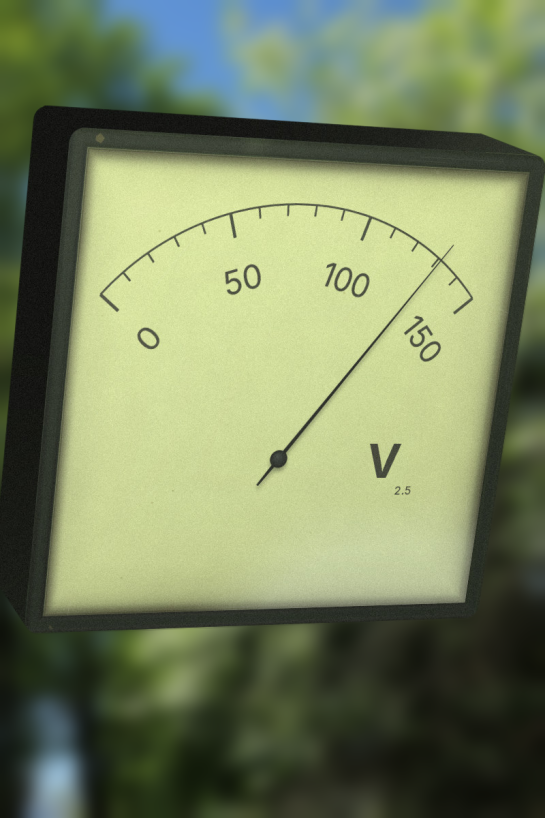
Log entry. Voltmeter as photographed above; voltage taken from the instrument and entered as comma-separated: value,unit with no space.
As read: 130,V
